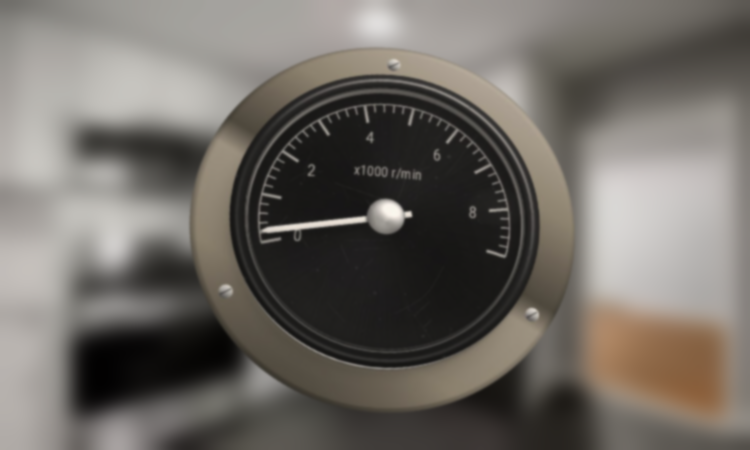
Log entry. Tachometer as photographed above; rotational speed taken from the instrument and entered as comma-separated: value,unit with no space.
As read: 200,rpm
